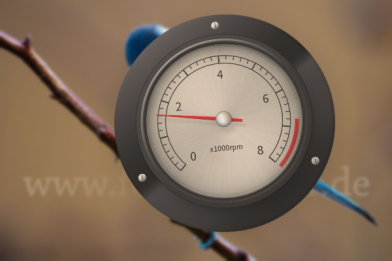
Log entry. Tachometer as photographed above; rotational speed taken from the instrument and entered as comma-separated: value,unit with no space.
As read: 1600,rpm
